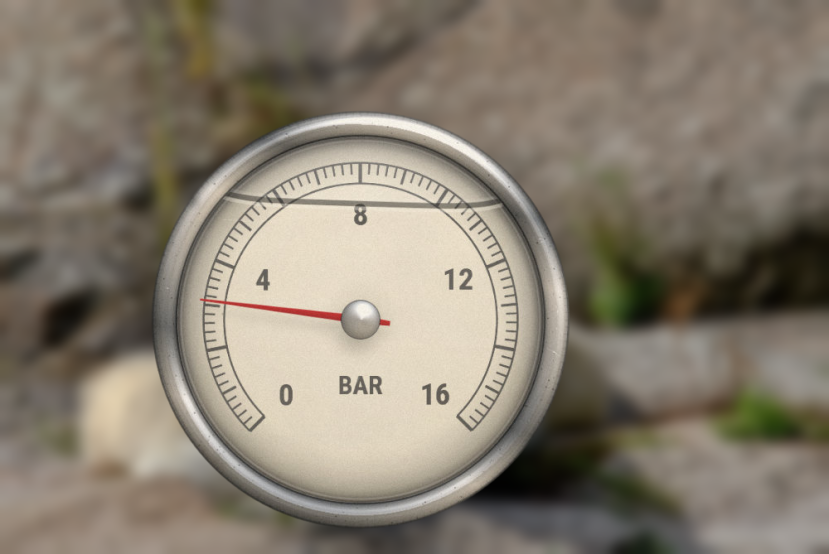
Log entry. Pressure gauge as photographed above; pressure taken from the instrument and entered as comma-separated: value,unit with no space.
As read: 3.1,bar
